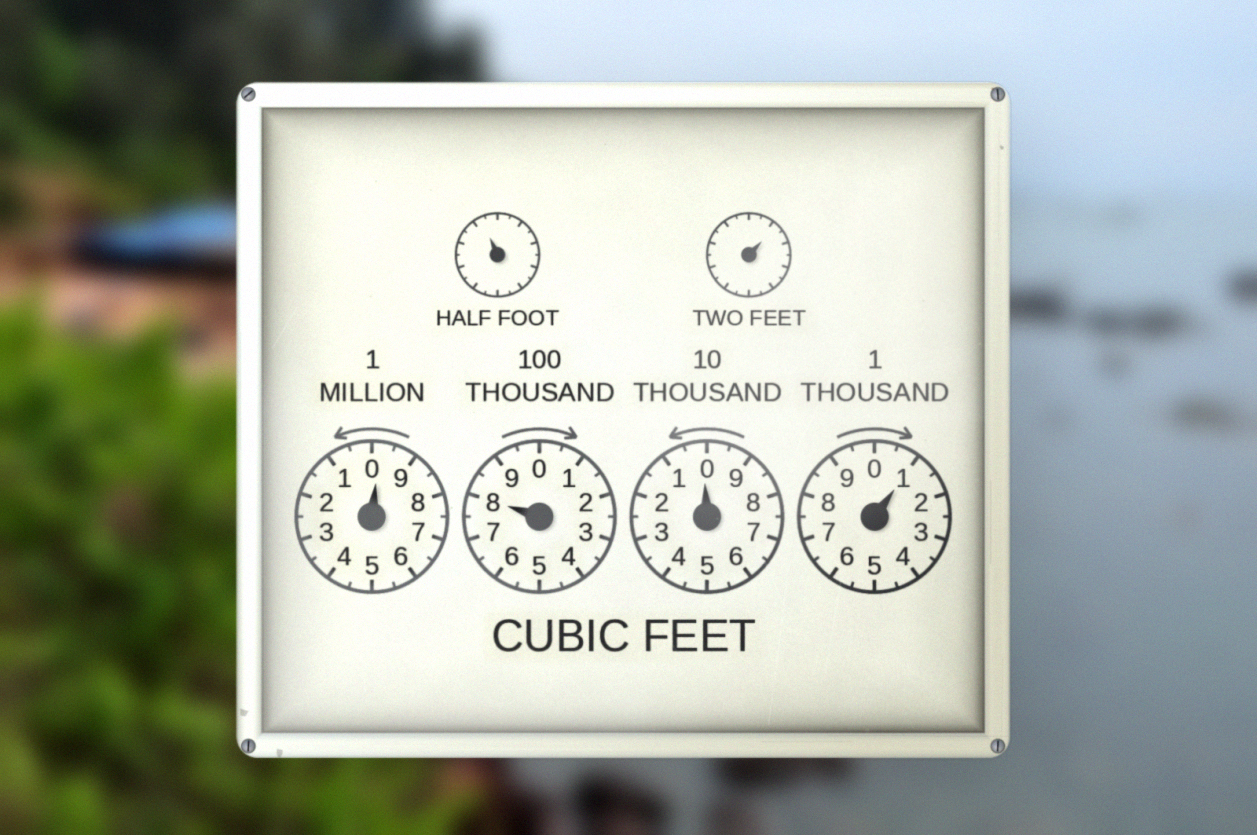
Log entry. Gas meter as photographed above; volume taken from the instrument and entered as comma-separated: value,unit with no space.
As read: 980100,ft³
